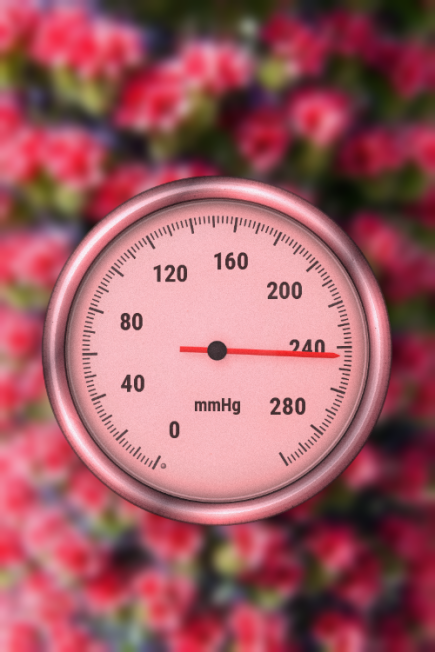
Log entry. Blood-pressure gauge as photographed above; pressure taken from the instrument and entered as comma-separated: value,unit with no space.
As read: 244,mmHg
